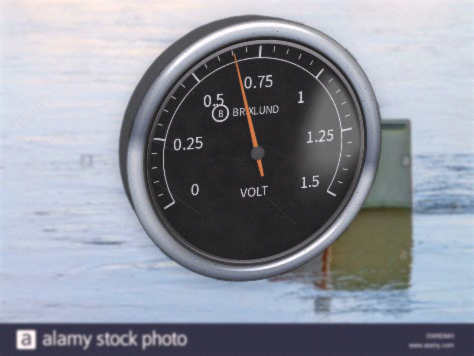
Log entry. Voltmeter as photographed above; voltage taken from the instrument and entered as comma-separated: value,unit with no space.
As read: 0.65,V
